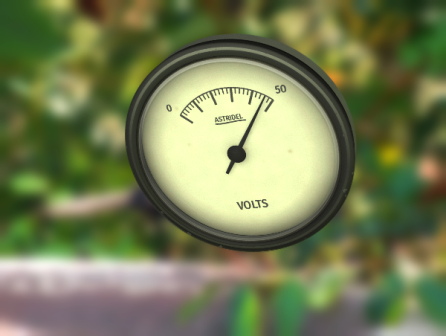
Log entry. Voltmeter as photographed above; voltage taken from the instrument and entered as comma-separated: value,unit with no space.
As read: 46,V
